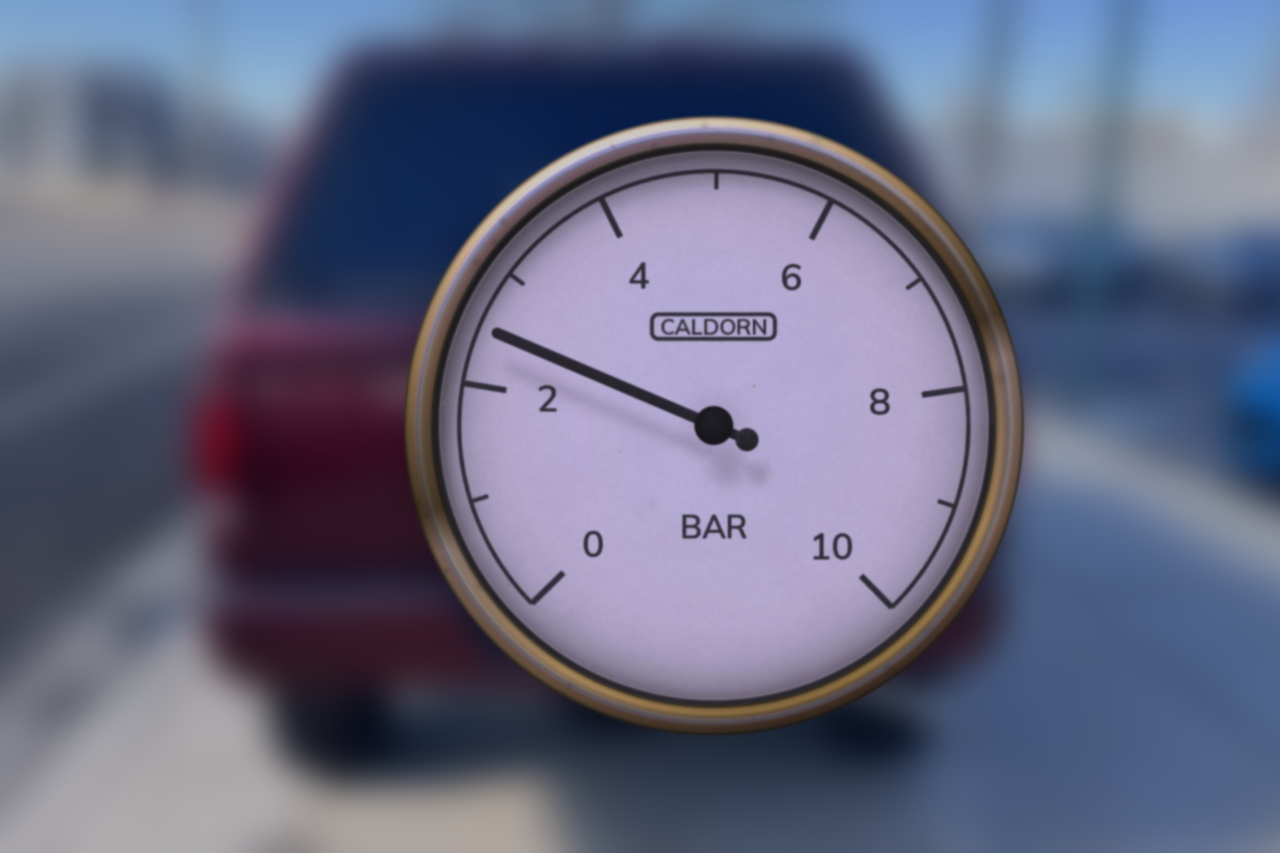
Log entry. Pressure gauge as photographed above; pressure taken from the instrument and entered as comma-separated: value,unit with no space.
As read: 2.5,bar
